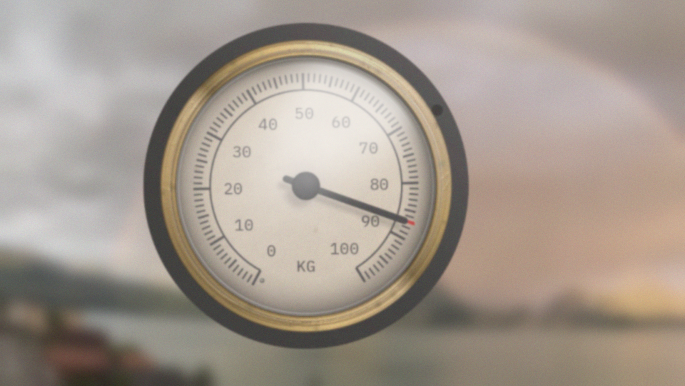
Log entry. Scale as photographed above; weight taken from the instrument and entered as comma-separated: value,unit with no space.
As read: 87,kg
